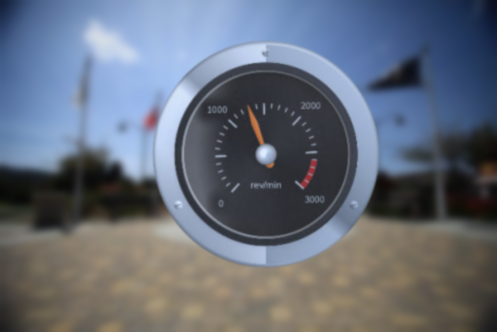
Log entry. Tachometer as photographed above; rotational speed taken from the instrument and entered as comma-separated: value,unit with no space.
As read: 1300,rpm
